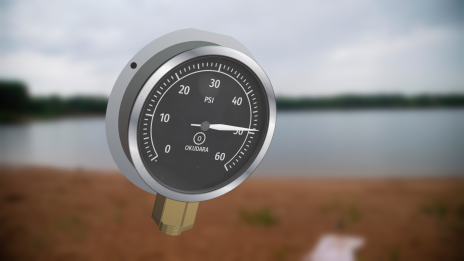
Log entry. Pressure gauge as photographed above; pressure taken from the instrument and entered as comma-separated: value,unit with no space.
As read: 49,psi
